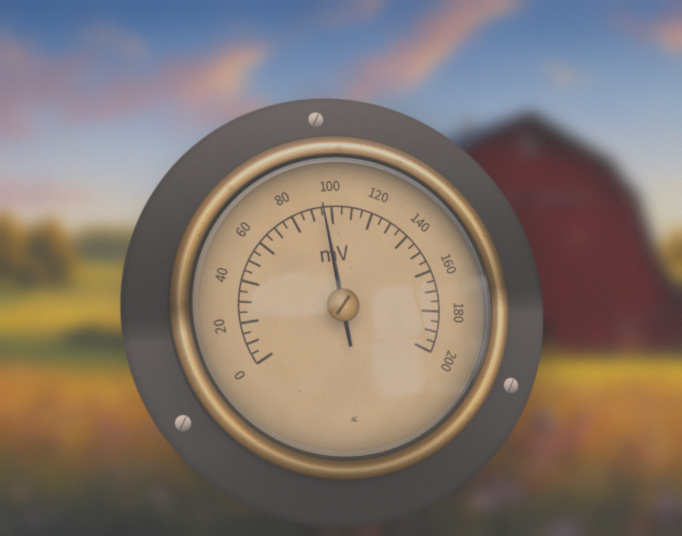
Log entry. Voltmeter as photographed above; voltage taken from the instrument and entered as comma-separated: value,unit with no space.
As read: 95,mV
